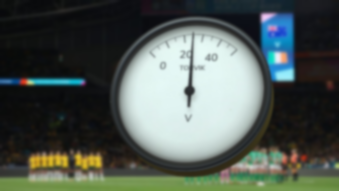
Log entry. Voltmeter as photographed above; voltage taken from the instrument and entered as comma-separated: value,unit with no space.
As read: 25,V
